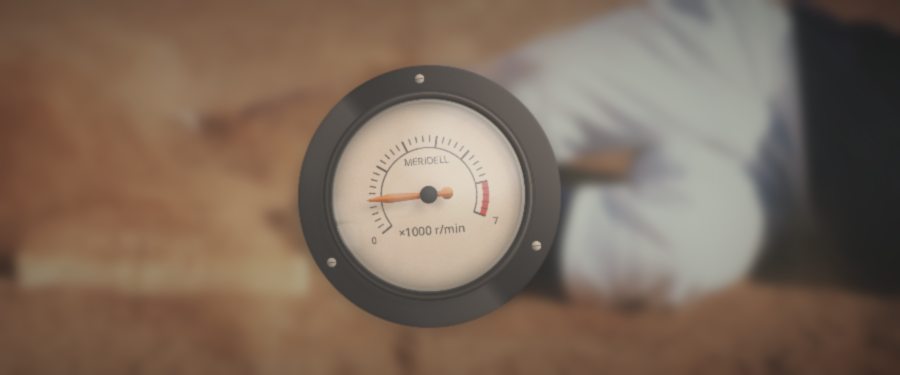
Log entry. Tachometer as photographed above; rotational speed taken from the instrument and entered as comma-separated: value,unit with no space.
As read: 1000,rpm
